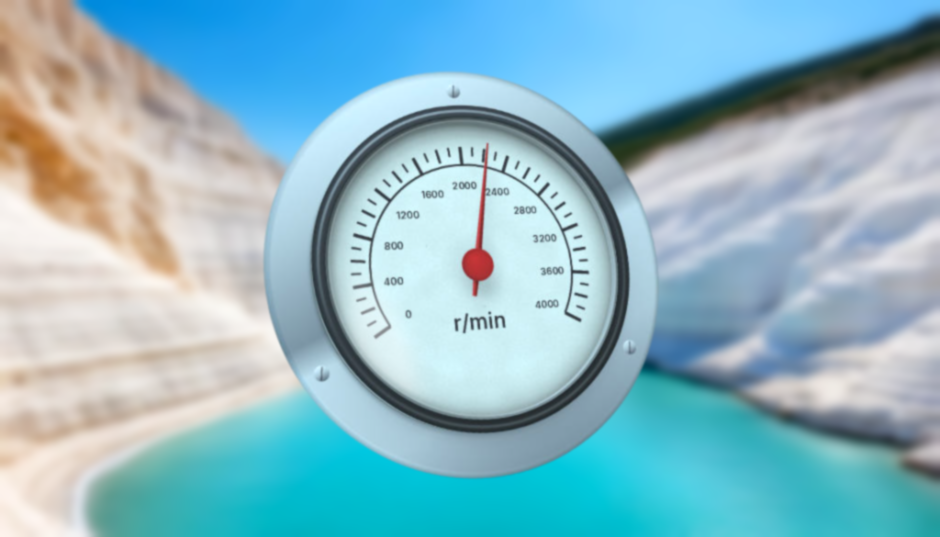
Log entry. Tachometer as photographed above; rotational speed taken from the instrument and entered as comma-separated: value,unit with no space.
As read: 2200,rpm
